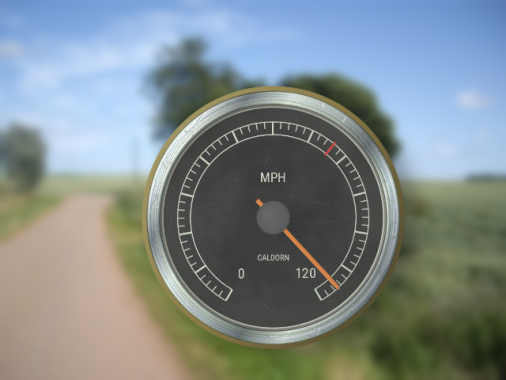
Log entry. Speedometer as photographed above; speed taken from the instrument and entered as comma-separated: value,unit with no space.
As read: 115,mph
